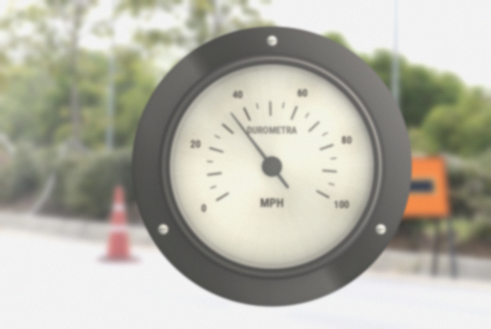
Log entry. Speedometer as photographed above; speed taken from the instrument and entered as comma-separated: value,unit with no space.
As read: 35,mph
